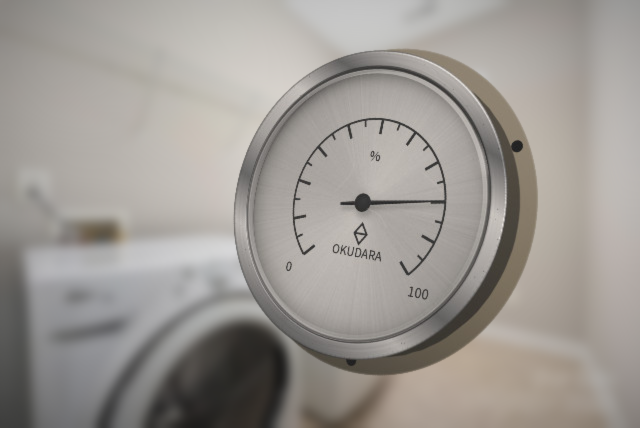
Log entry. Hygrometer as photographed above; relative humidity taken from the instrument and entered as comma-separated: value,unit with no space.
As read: 80,%
